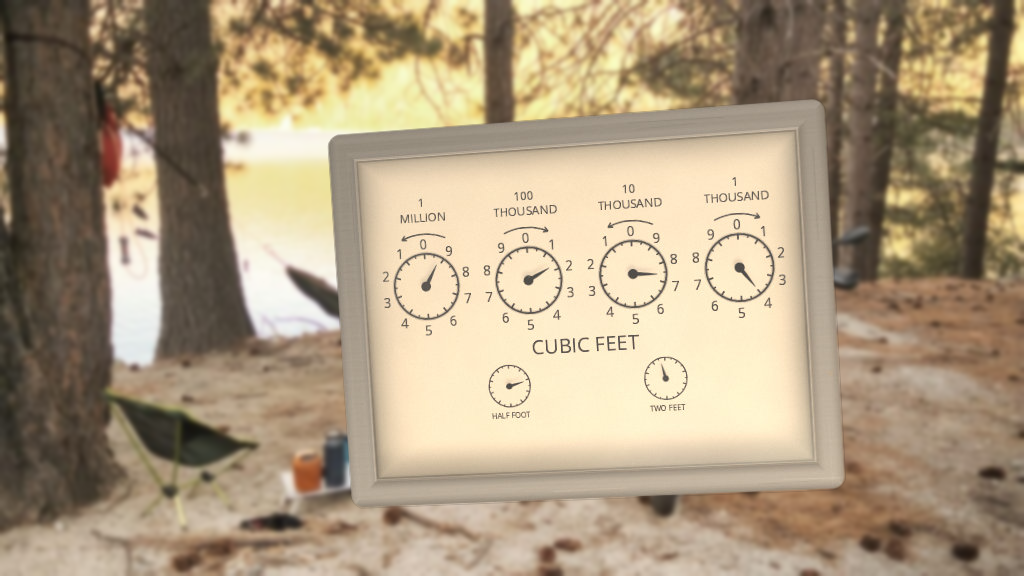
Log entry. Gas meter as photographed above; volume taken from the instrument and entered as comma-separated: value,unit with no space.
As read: 917400,ft³
